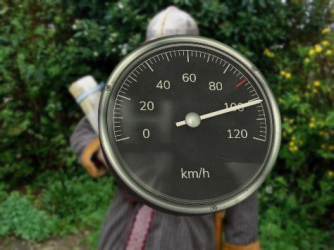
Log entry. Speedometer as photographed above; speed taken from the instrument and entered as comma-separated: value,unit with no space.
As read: 102,km/h
